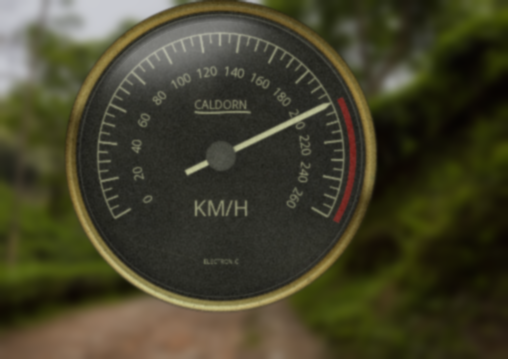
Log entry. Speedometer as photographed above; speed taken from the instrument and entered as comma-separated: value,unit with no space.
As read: 200,km/h
